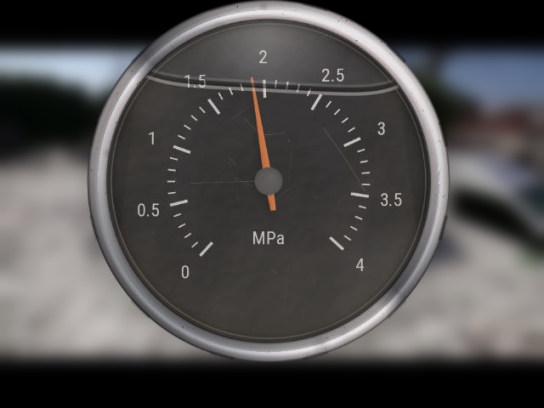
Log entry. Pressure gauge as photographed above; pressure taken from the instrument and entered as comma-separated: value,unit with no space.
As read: 1.9,MPa
